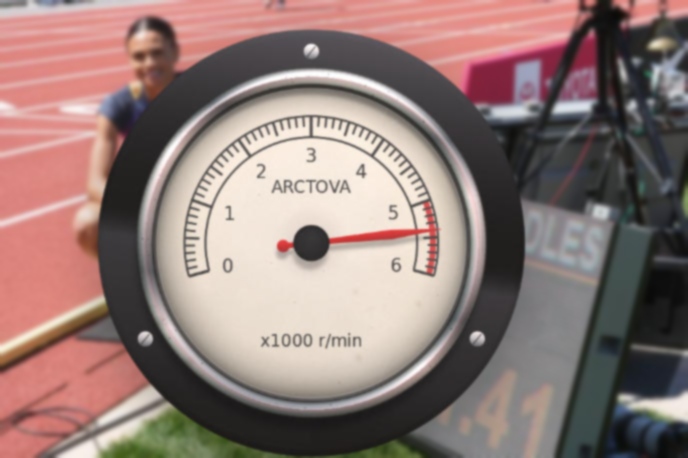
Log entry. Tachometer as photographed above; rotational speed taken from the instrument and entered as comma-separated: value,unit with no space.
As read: 5400,rpm
